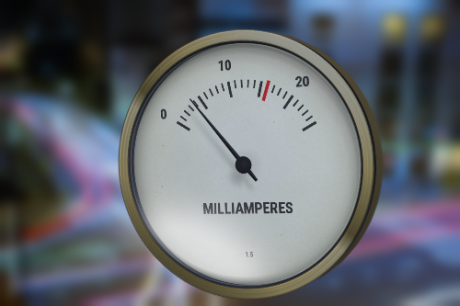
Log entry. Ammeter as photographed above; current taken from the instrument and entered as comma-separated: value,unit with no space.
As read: 4,mA
